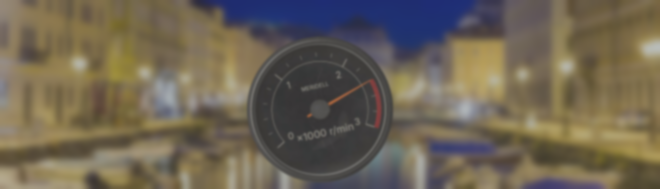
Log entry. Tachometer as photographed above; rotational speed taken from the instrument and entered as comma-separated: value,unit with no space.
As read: 2400,rpm
